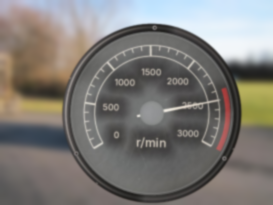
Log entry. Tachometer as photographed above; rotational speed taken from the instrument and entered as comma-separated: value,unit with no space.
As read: 2500,rpm
